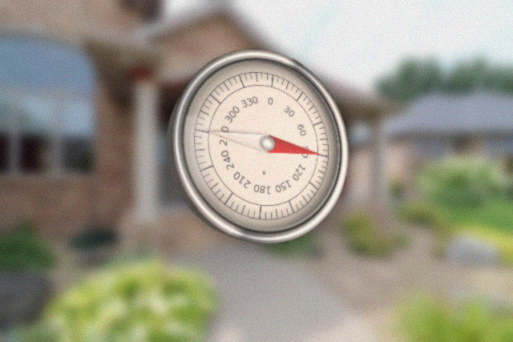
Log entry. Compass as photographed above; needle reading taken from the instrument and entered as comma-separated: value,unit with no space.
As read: 90,°
